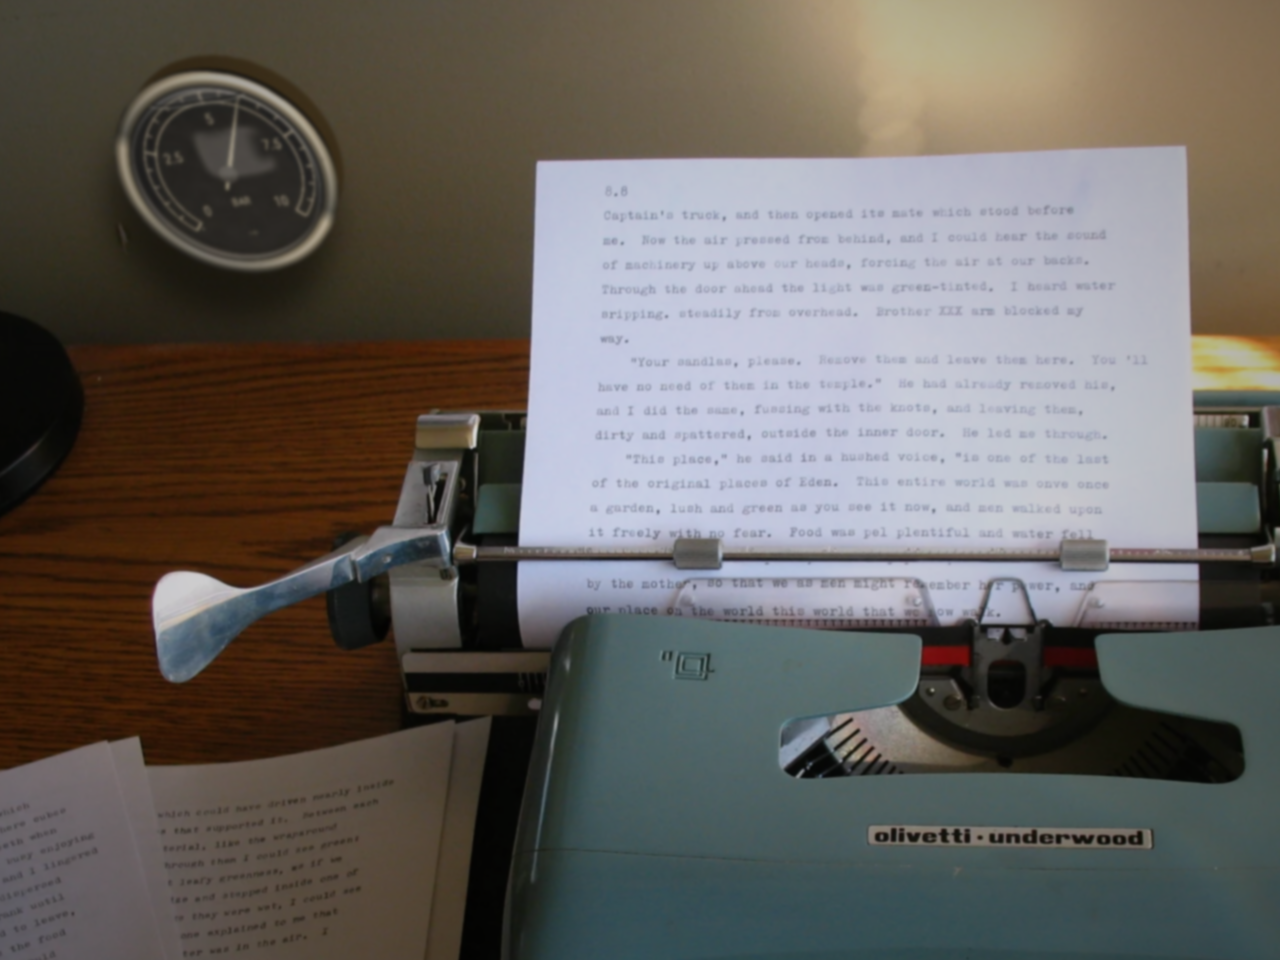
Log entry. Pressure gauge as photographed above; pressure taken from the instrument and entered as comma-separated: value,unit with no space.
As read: 6,bar
